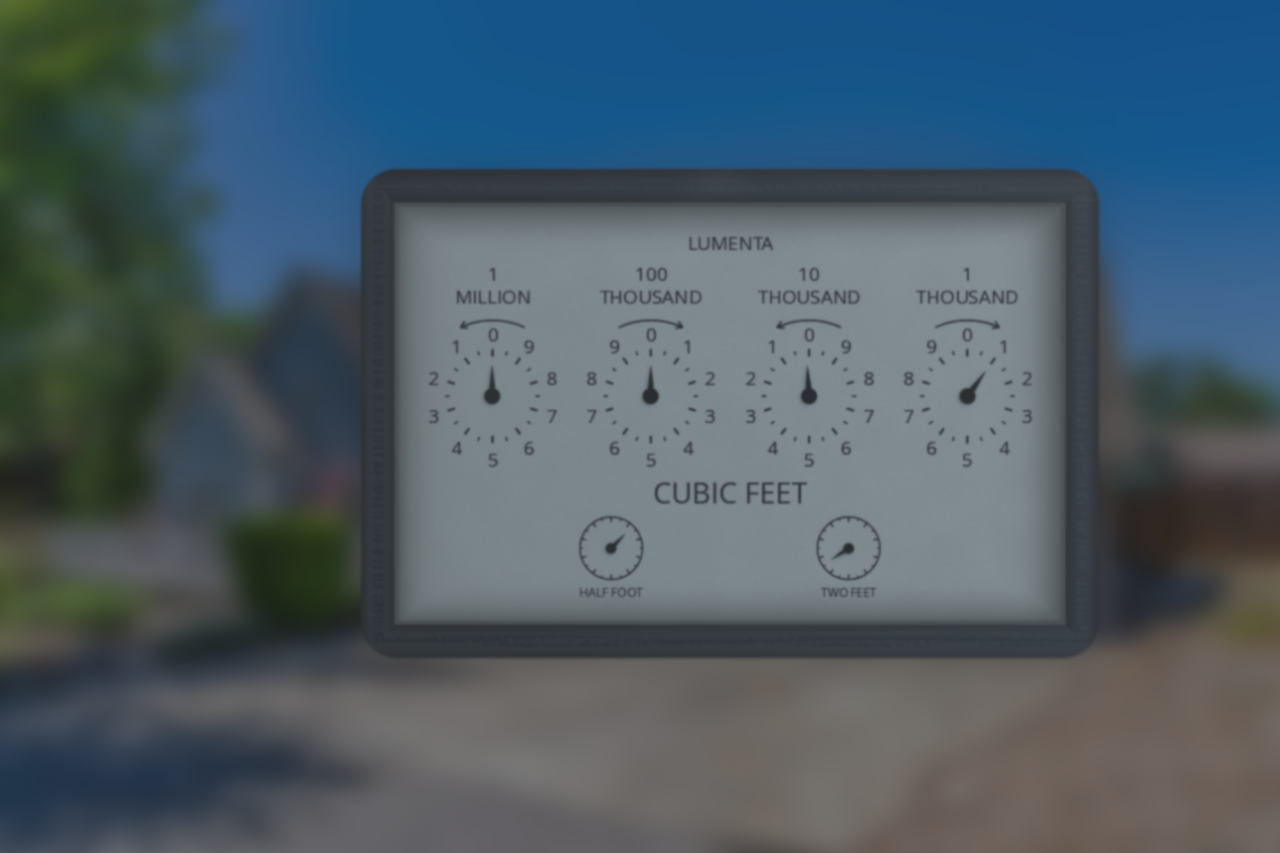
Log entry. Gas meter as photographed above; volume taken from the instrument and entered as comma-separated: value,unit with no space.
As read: 100,ft³
